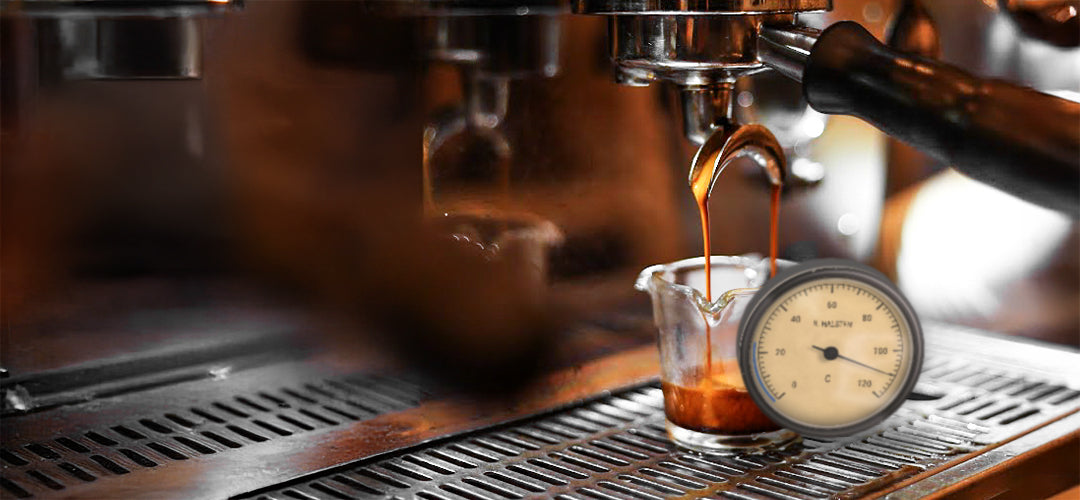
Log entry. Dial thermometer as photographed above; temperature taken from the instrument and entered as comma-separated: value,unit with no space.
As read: 110,°C
